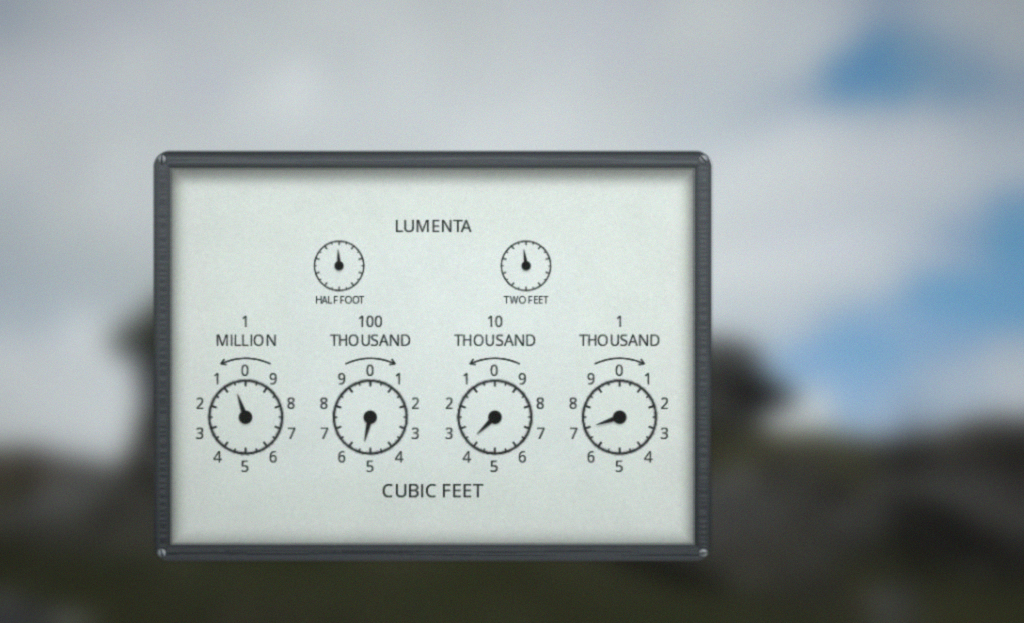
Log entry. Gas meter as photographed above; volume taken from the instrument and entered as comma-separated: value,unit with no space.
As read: 53700,ft³
